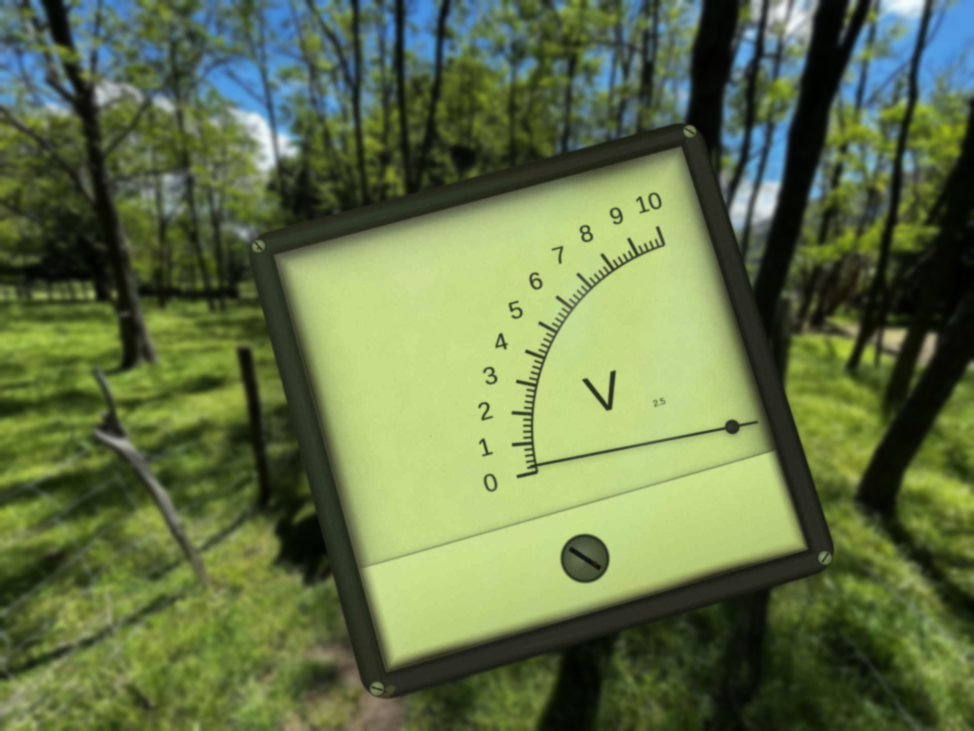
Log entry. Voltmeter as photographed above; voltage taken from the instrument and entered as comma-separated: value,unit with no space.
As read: 0.2,V
